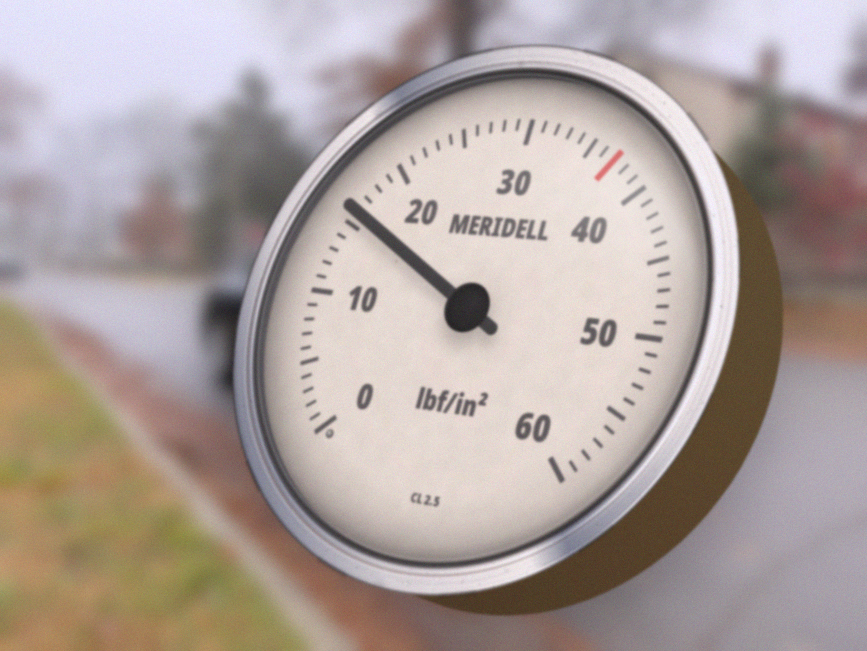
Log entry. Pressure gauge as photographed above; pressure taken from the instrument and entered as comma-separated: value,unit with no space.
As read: 16,psi
